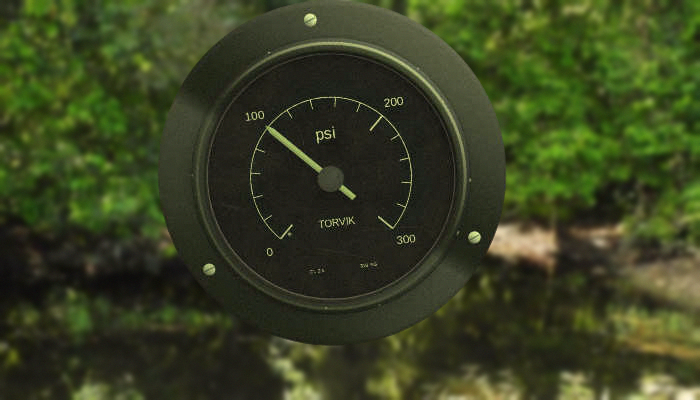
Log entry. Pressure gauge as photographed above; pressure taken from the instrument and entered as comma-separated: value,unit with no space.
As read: 100,psi
